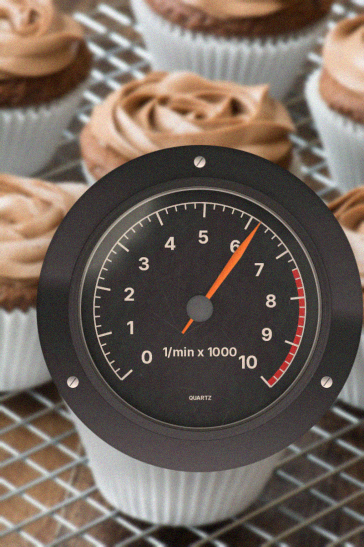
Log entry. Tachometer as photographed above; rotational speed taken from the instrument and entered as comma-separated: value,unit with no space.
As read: 6200,rpm
